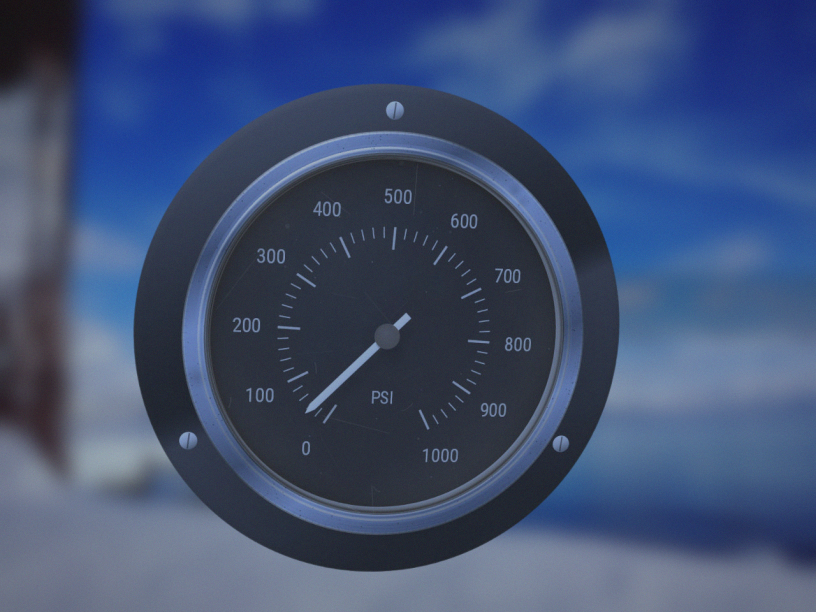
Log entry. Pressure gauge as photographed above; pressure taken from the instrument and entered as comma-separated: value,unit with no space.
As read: 40,psi
